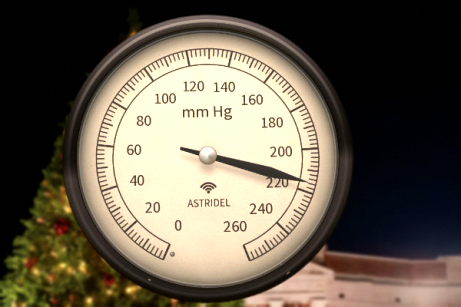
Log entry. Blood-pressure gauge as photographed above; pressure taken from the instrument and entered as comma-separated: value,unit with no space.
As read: 216,mmHg
